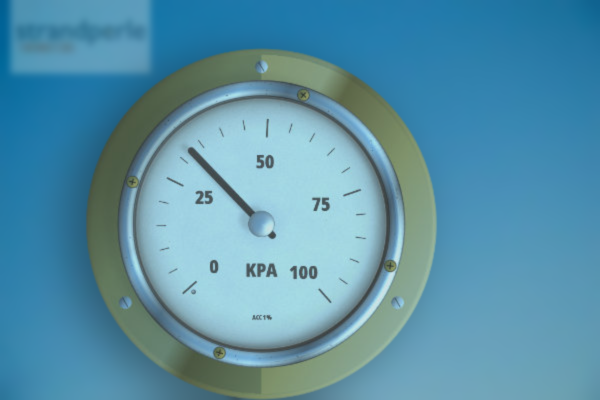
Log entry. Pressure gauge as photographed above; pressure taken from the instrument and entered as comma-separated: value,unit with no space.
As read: 32.5,kPa
